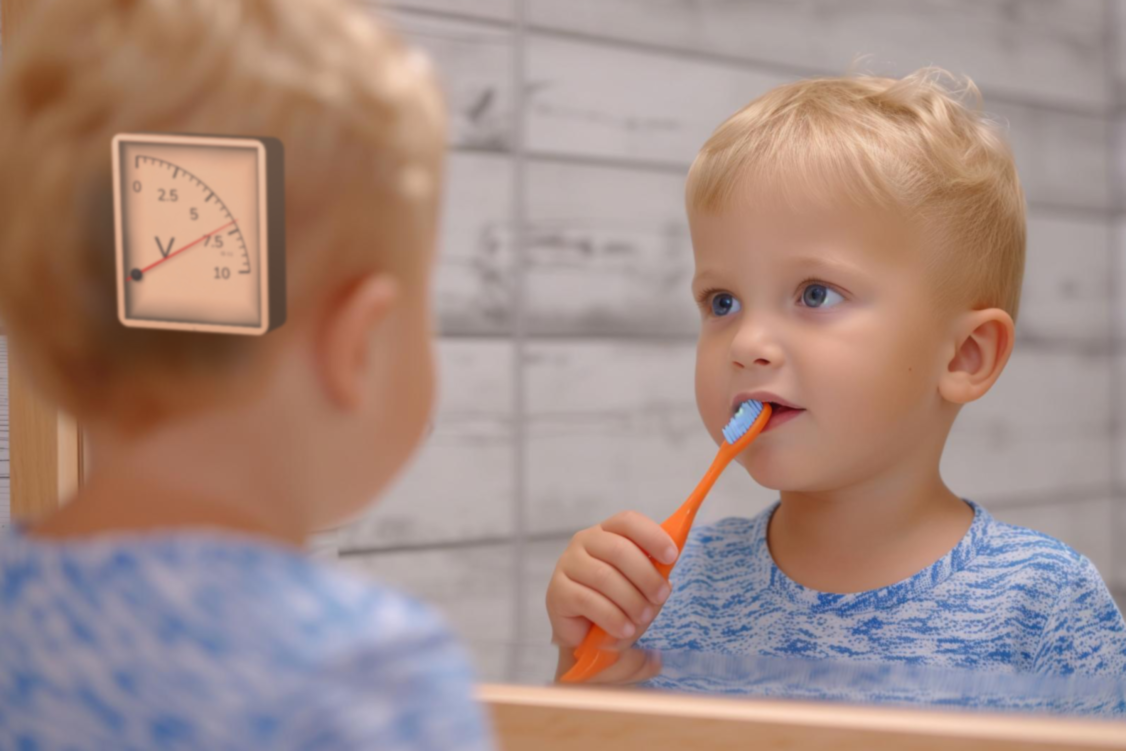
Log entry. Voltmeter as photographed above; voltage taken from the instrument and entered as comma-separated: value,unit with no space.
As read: 7,V
